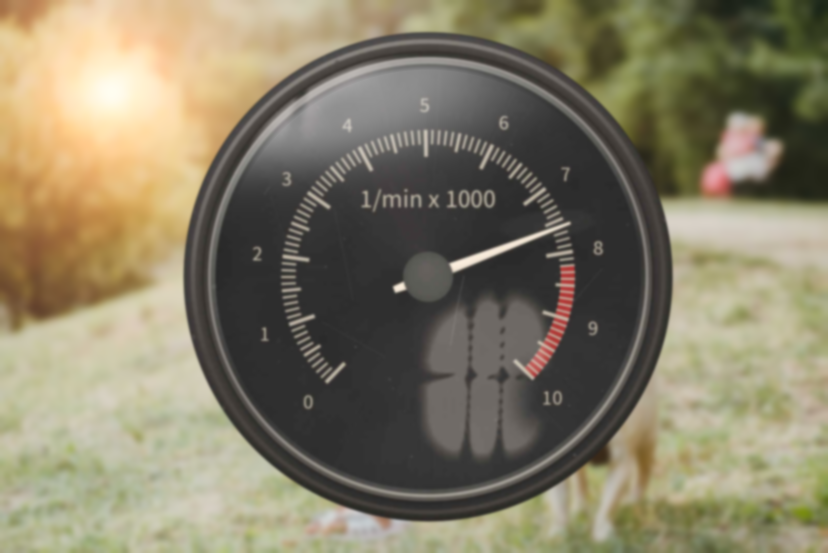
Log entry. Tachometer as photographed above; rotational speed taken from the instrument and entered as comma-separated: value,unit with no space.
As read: 7600,rpm
